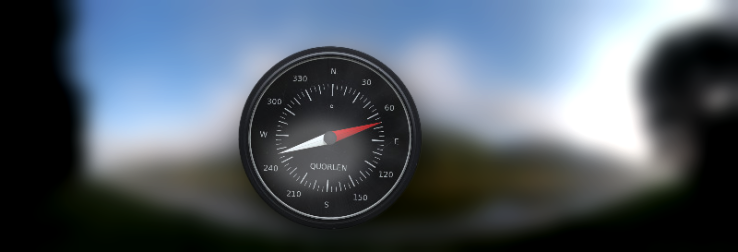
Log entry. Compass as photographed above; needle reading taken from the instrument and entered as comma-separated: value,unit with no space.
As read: 70,°
